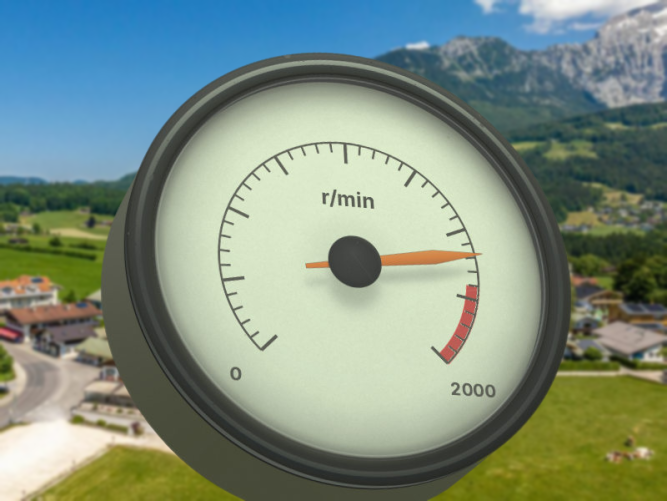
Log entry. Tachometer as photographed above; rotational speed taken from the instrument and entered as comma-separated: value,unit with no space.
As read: 1600,rpm
